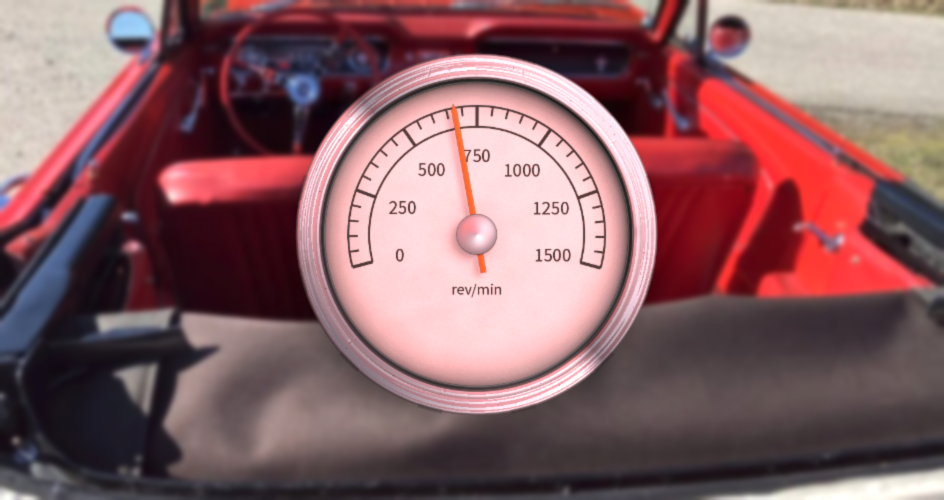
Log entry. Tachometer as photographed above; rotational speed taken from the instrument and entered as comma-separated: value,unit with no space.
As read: 675,rpm
